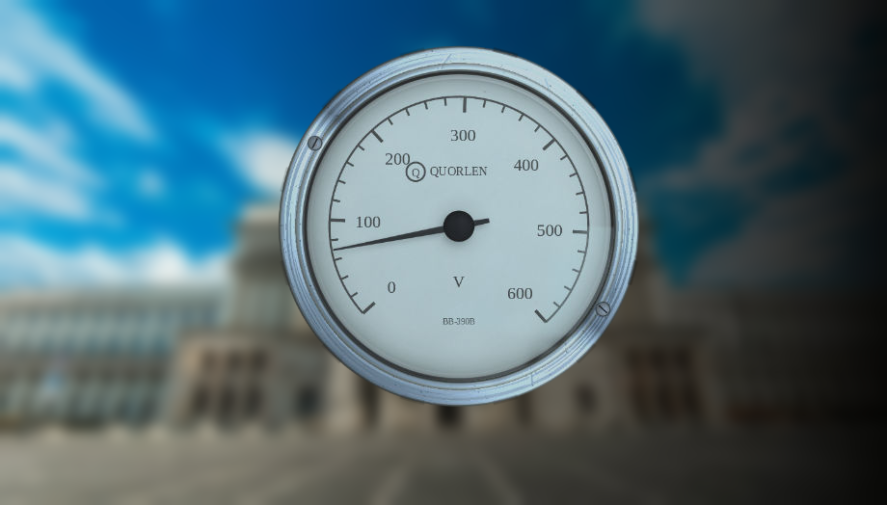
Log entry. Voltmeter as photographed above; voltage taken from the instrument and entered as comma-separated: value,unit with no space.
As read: 70,V
